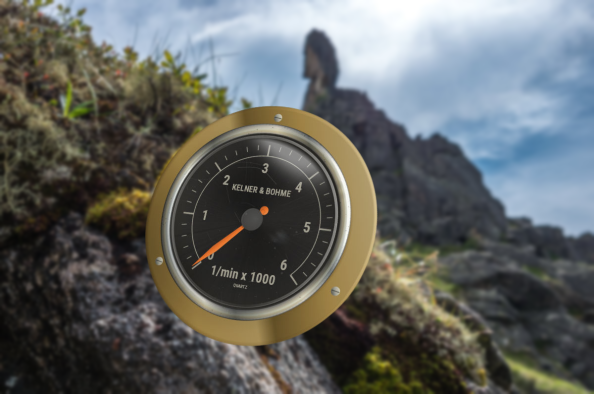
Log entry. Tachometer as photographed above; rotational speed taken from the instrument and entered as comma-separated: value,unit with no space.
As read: 0,rpm
